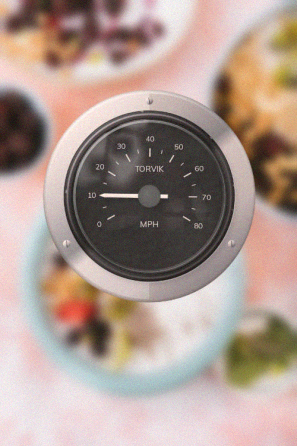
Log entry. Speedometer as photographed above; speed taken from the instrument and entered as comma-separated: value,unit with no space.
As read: 10,mph
